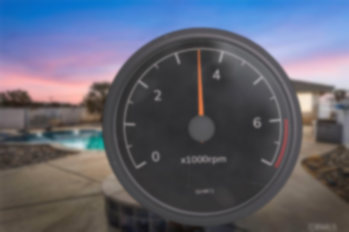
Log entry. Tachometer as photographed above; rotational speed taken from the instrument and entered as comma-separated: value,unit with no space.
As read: 3500,rpm
